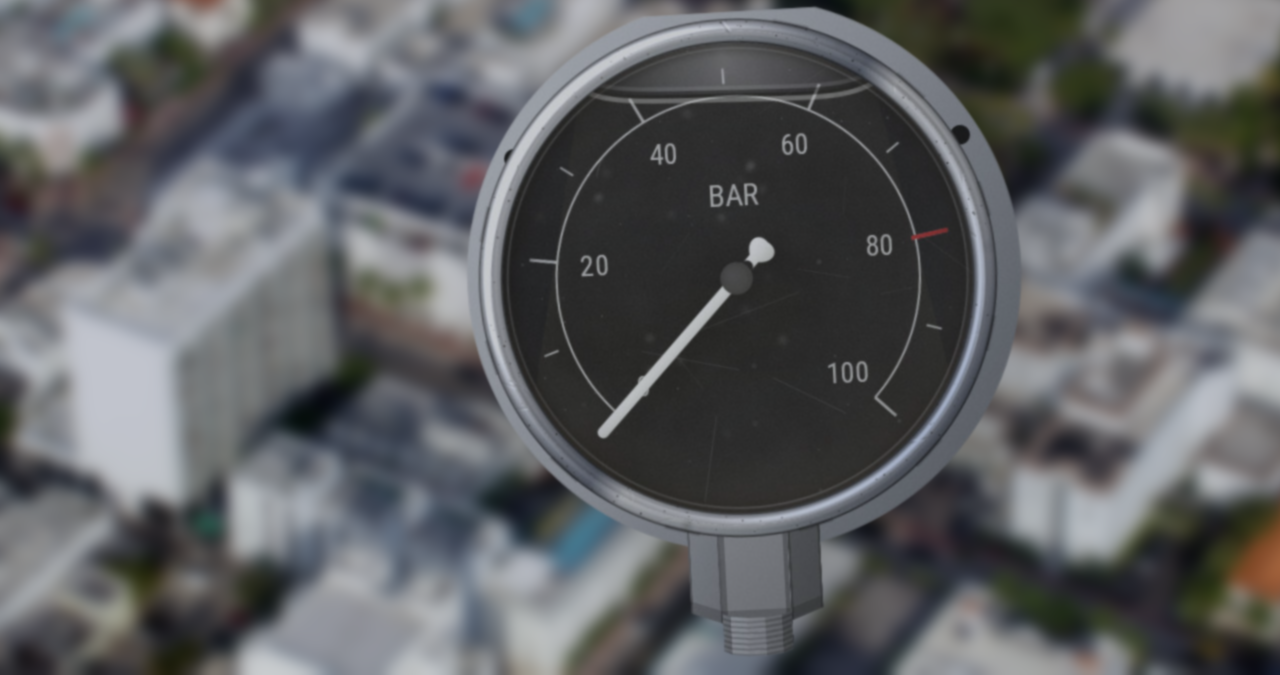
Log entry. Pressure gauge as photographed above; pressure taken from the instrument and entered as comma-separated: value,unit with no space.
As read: 0,bar
